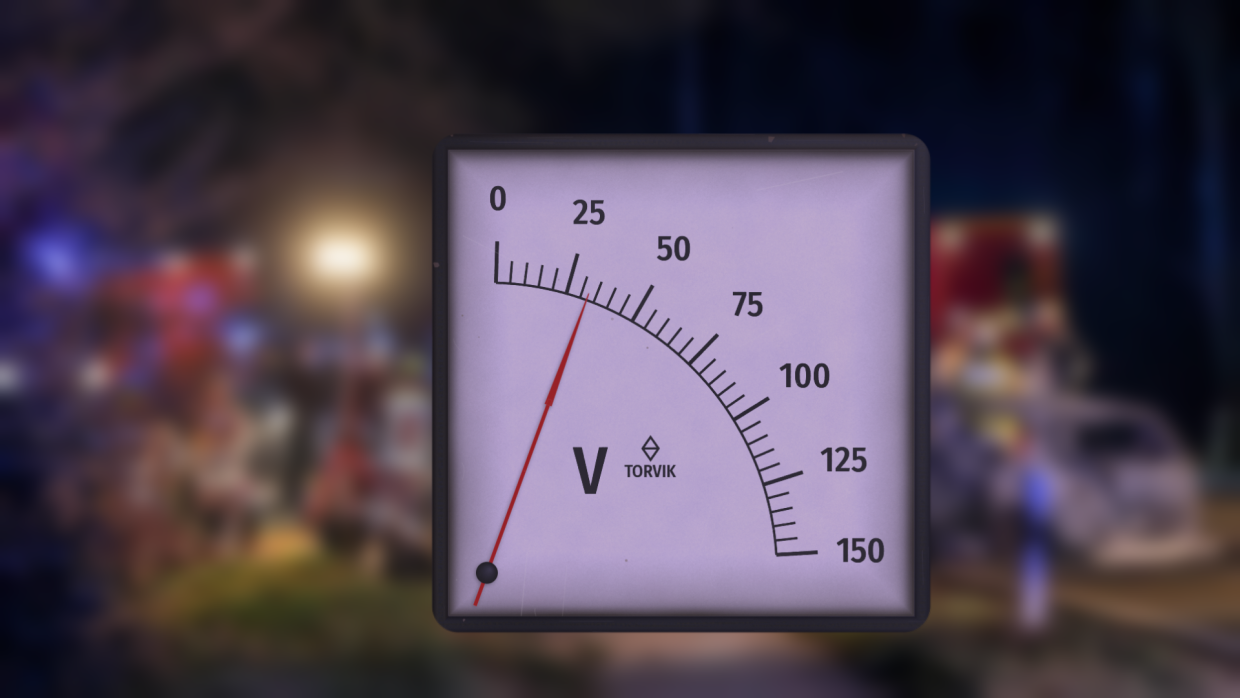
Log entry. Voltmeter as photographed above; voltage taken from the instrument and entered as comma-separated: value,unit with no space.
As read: 32.5,V
